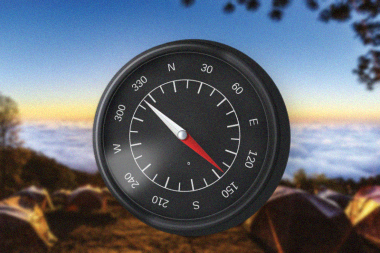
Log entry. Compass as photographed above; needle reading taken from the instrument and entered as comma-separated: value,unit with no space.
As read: 142.5,°
